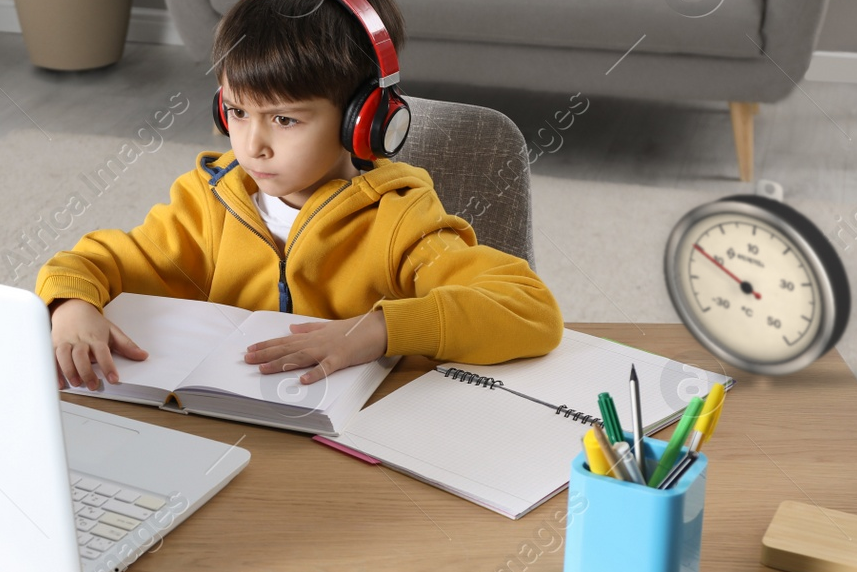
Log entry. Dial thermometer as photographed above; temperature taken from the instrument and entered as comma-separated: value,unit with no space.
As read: -10,°C
